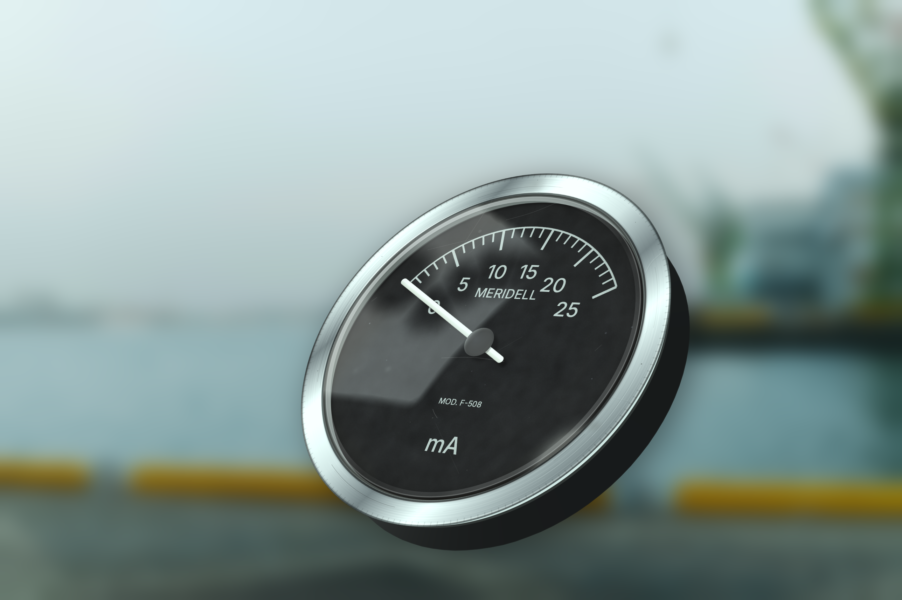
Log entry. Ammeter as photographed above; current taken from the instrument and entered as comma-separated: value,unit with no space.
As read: 0,mA
